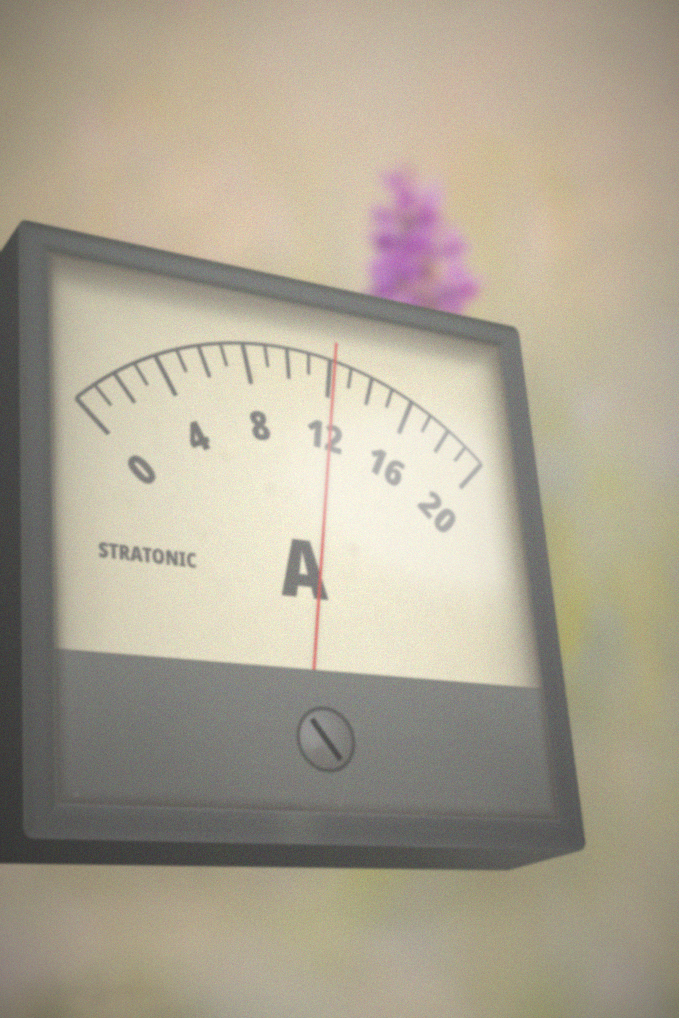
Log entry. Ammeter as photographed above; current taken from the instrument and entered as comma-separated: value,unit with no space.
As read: 12,A
